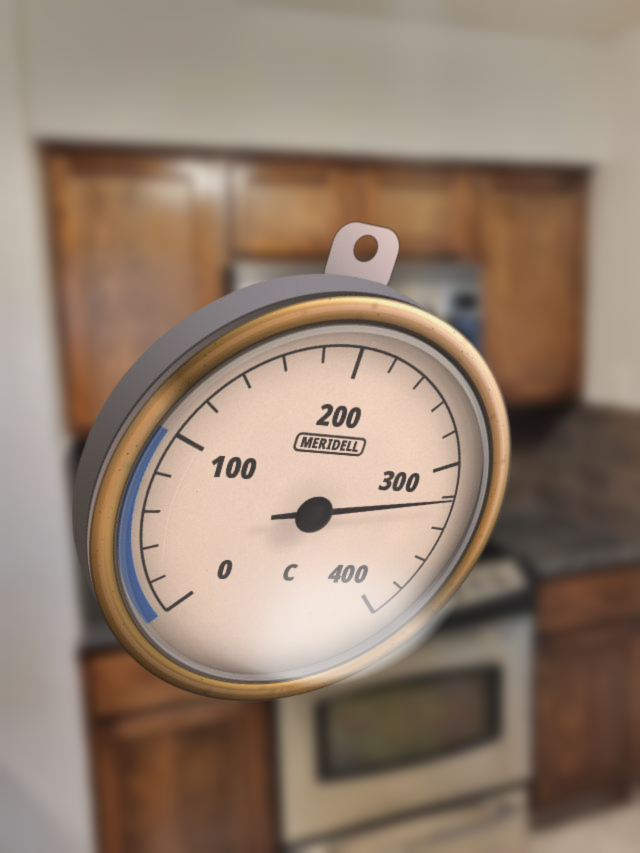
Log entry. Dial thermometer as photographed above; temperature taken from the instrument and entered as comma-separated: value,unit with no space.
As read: 320,°C
